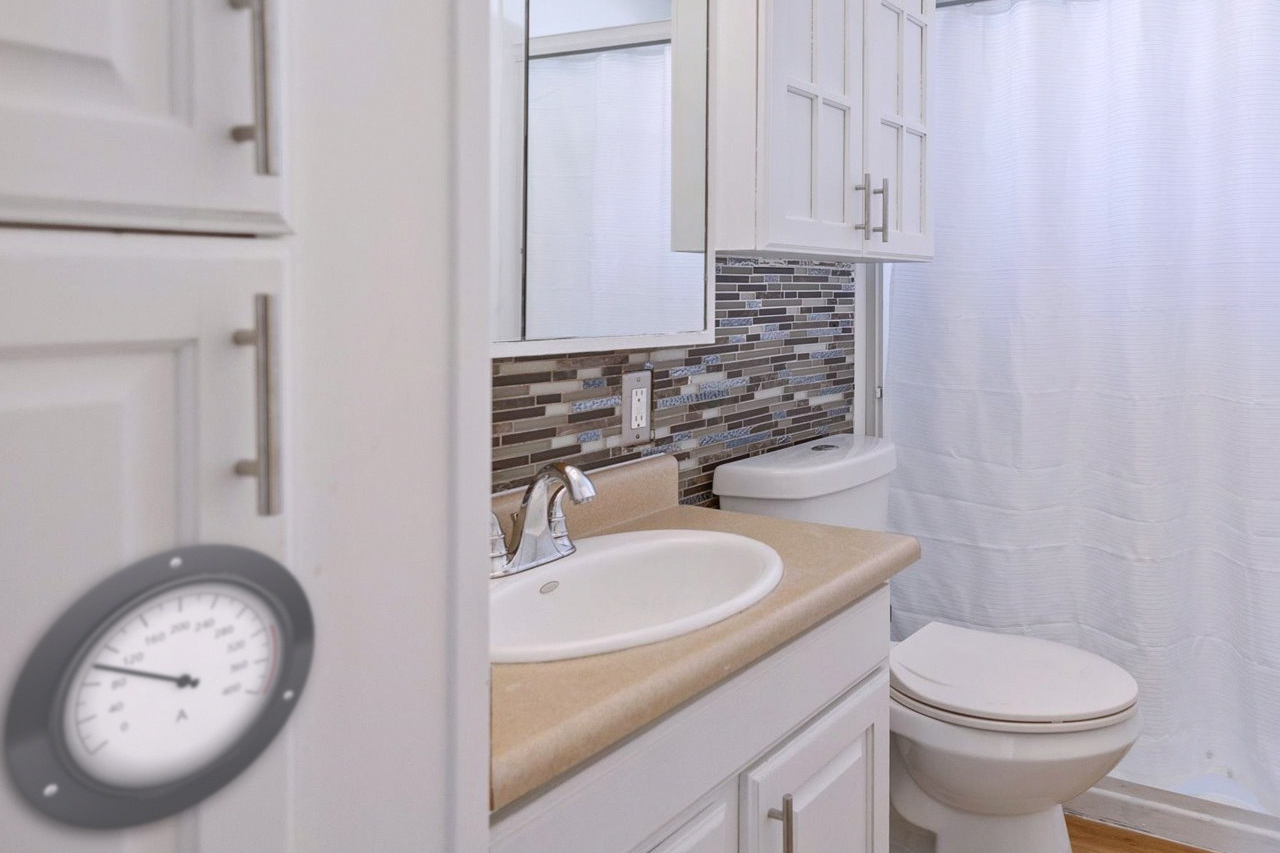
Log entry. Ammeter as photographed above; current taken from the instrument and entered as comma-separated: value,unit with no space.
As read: 100,A
